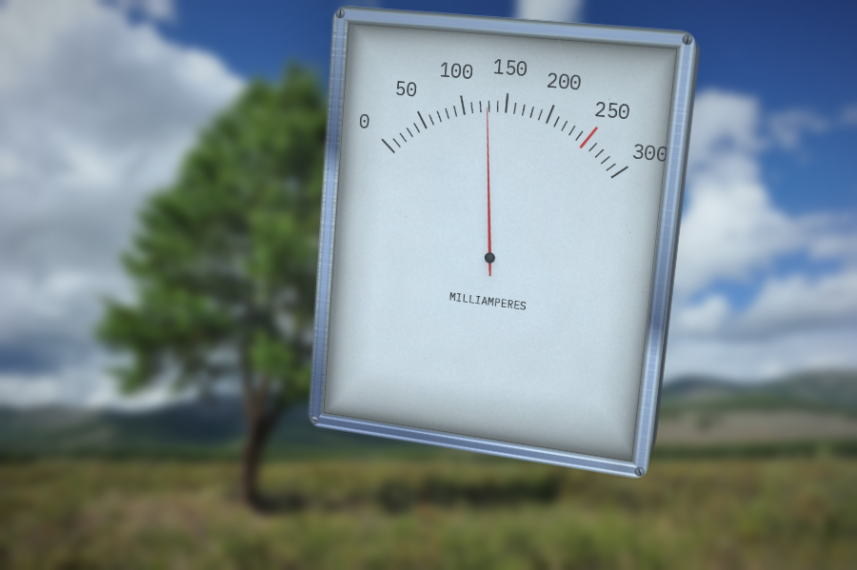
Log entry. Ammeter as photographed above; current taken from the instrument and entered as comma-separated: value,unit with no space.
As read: 130,mA
